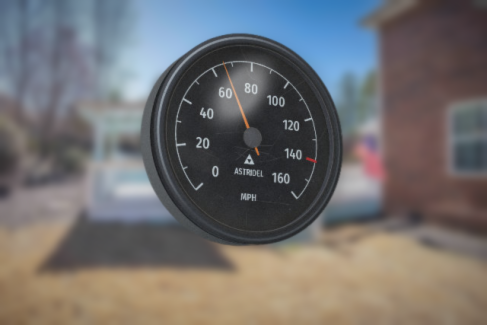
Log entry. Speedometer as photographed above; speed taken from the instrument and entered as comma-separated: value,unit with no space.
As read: 65,mph
